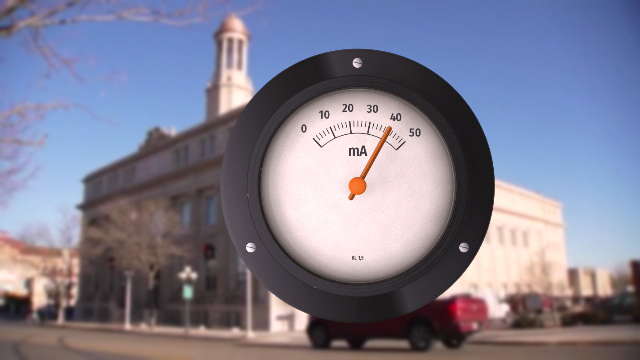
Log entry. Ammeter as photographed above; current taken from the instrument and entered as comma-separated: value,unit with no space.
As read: 40,mA
